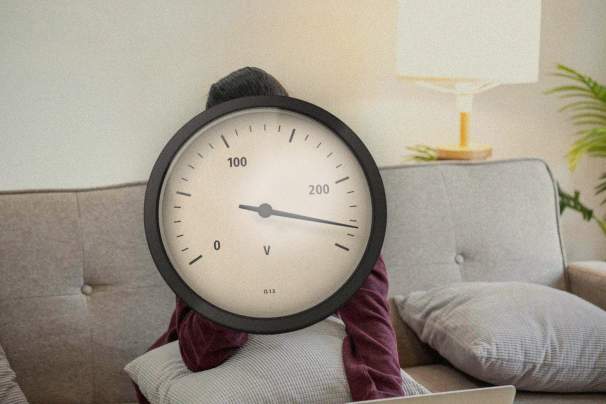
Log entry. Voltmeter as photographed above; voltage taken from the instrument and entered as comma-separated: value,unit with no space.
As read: 235,V
